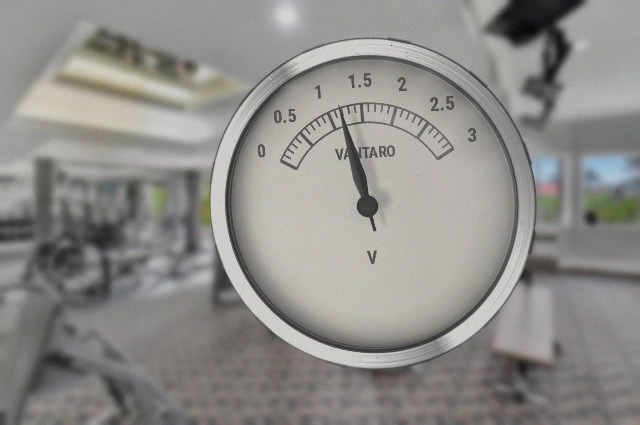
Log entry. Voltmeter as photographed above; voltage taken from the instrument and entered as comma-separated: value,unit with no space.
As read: 1.2,V
